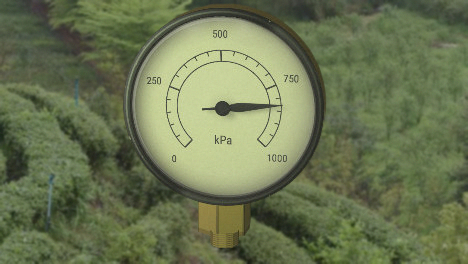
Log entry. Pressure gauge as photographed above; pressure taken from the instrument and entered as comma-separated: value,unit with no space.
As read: 825,kPa
